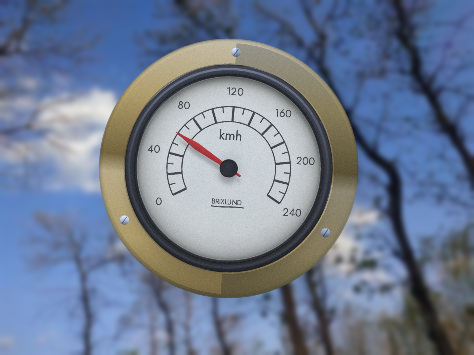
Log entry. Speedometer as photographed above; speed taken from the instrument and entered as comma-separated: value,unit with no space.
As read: 60,km/h
